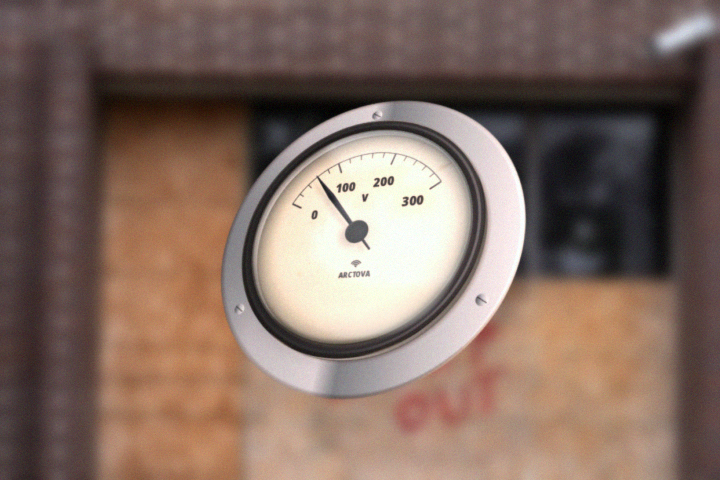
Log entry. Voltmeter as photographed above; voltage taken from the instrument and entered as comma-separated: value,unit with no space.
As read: 60,V
